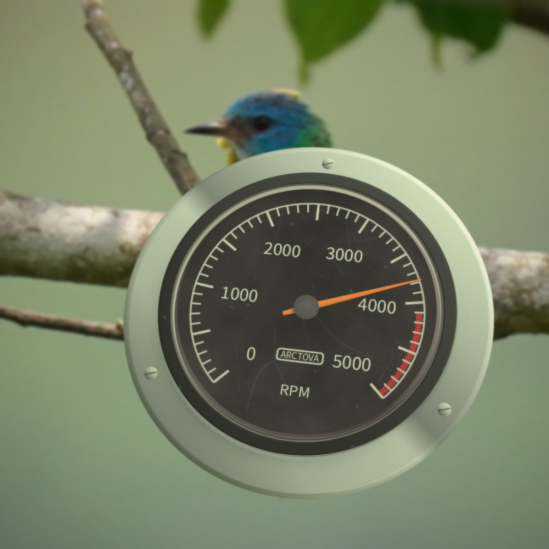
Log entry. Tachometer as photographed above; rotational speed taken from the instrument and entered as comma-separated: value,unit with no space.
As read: 3800,rpm
